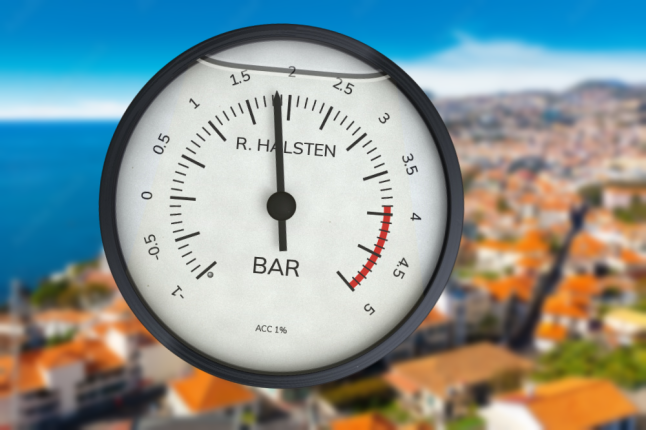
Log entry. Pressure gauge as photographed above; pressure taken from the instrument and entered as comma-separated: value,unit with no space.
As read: 1.85,bar
